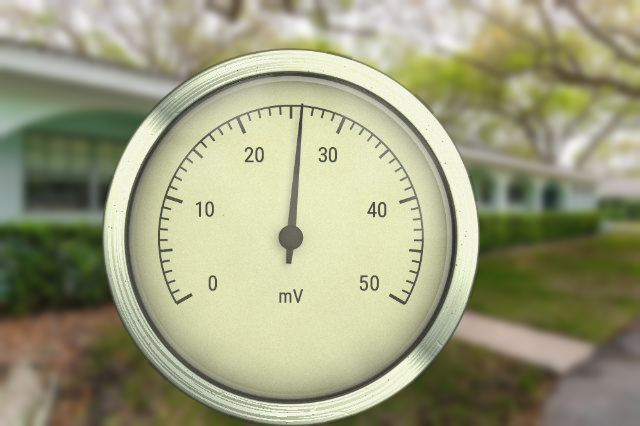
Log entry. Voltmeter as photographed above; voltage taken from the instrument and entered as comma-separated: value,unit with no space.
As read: 26,mV
